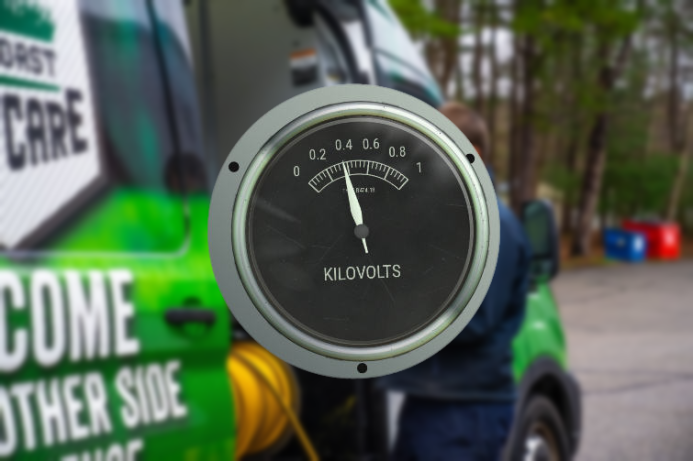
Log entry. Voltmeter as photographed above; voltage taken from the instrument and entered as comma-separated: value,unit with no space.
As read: 0.36,kV
